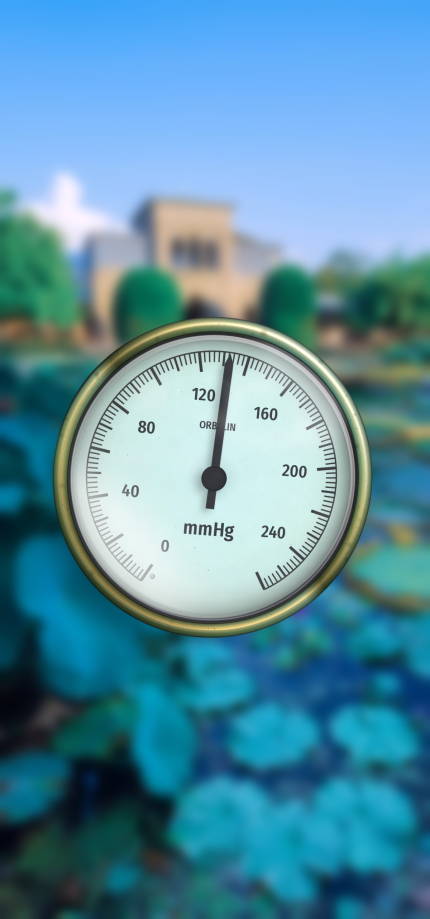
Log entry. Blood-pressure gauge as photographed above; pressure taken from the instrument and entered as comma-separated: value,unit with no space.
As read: 132,mmHg
